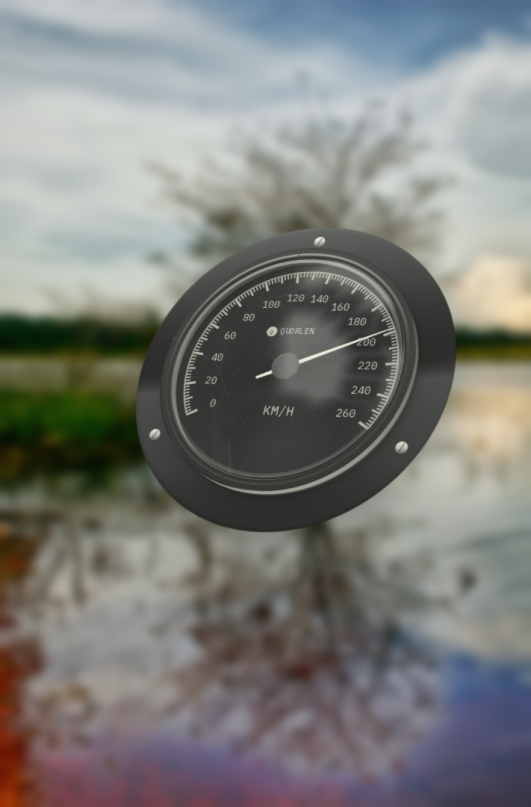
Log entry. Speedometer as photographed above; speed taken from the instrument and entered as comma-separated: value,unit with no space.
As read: 200,km/h
